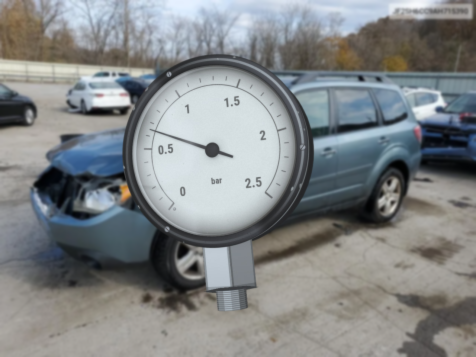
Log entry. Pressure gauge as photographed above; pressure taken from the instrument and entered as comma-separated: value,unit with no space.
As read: 0.65,bar
